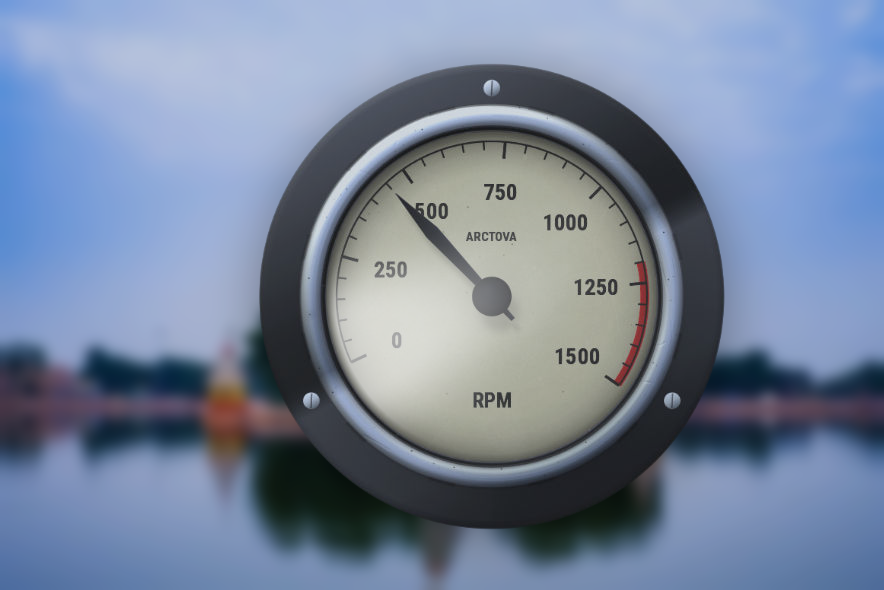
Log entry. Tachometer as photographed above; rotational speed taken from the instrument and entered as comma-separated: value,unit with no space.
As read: 450,rpm
